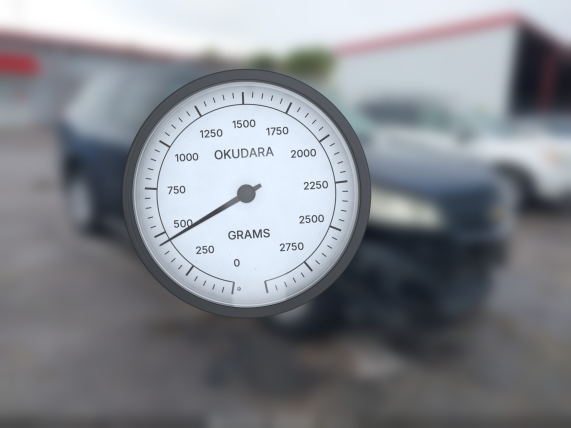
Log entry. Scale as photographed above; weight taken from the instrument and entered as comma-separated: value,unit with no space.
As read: 450,g
